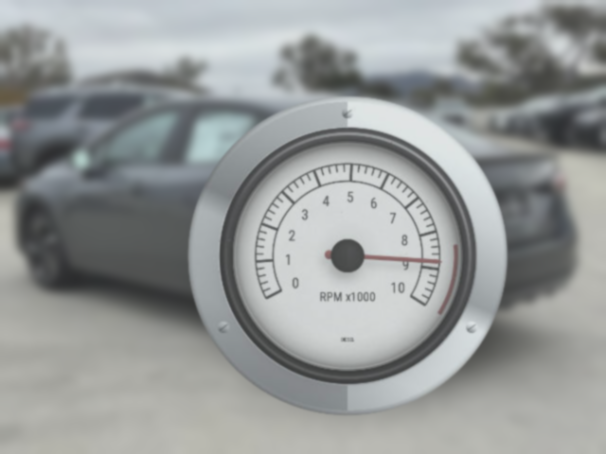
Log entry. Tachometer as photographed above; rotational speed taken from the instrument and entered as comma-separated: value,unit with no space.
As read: 8800,rpm
